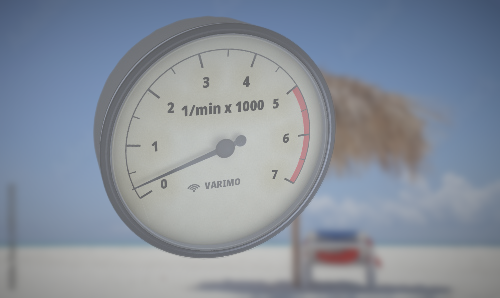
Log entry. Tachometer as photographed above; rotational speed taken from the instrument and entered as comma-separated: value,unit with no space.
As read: 250,rpm
